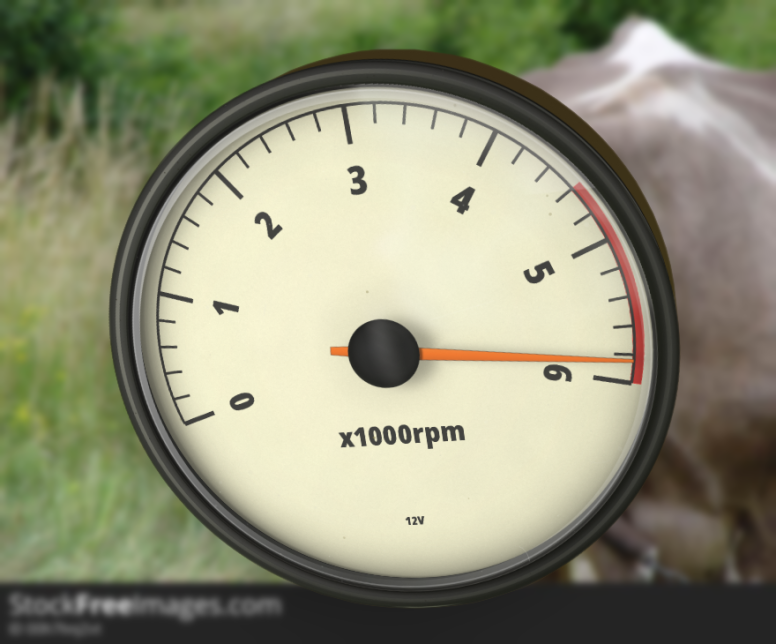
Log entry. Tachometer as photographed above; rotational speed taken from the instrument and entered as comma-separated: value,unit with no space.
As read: 5800,rpm
